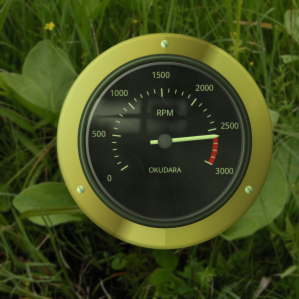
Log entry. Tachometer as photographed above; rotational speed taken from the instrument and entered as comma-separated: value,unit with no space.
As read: 2600,rpm
